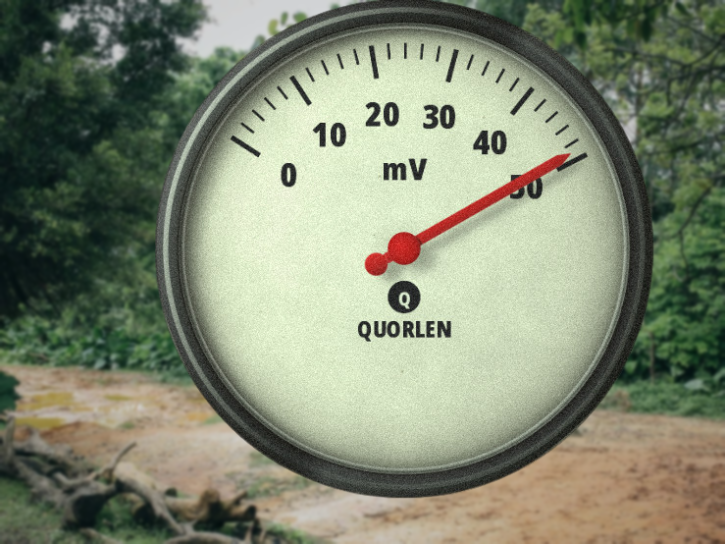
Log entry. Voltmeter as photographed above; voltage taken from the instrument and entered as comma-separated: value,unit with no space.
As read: 49,mV
